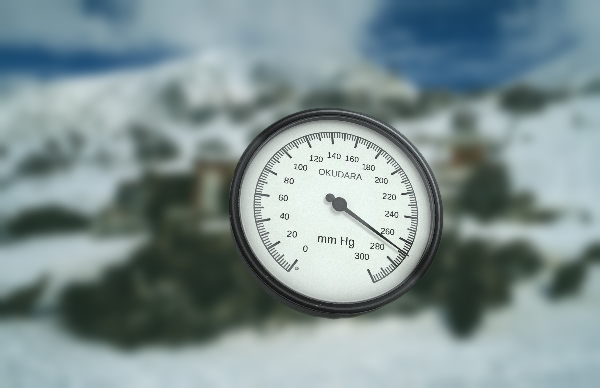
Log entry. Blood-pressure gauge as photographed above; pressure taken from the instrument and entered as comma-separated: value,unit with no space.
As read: 270,mmHg
